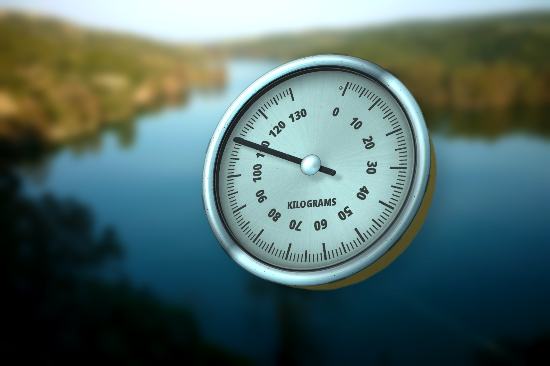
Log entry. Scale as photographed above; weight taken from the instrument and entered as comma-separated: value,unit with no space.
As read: 110,kg
